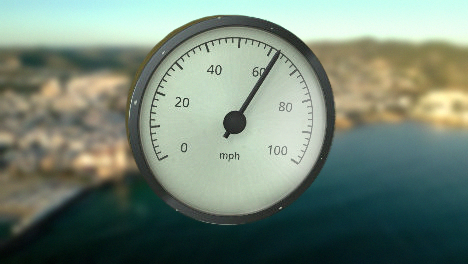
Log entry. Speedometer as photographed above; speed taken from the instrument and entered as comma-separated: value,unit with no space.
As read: 62,mph
